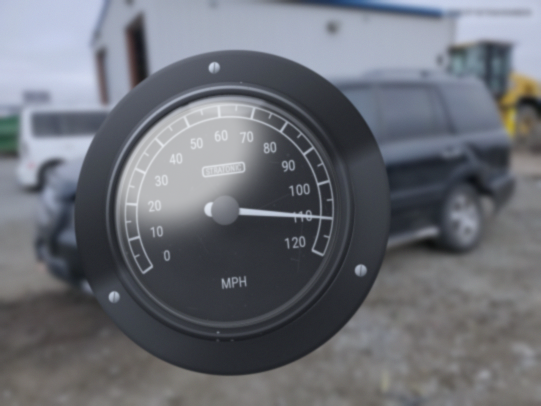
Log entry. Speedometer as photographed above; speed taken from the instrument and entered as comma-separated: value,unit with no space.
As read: 110,mph
